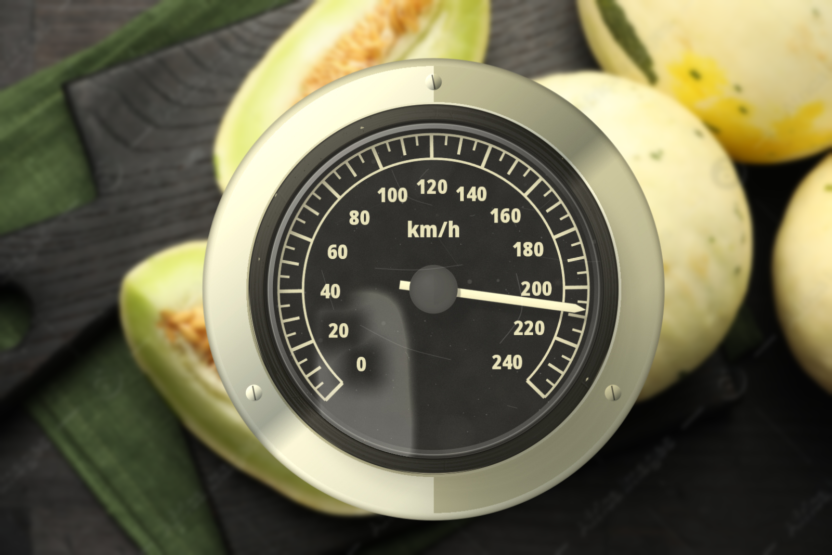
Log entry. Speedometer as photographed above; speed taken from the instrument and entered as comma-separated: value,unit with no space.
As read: 207.5,km/h
